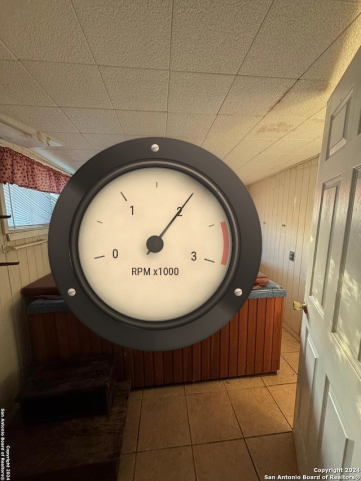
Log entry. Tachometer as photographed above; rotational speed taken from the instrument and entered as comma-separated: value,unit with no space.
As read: 2000,rpm
